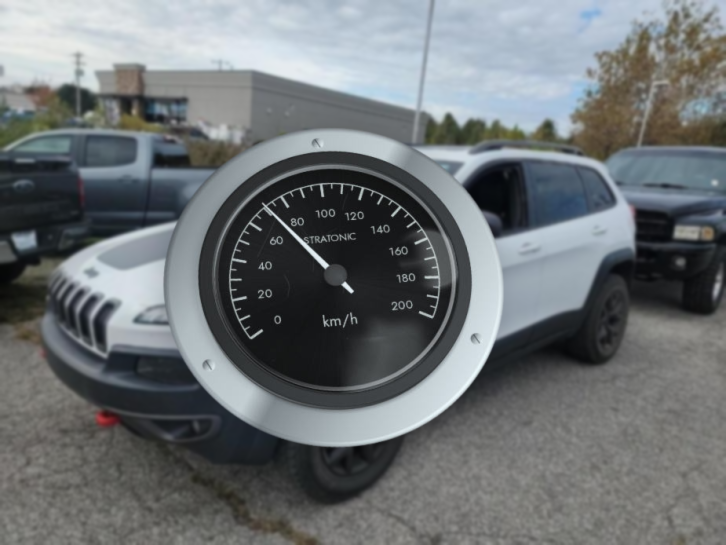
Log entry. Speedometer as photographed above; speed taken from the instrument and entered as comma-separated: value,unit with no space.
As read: 70,km/h
